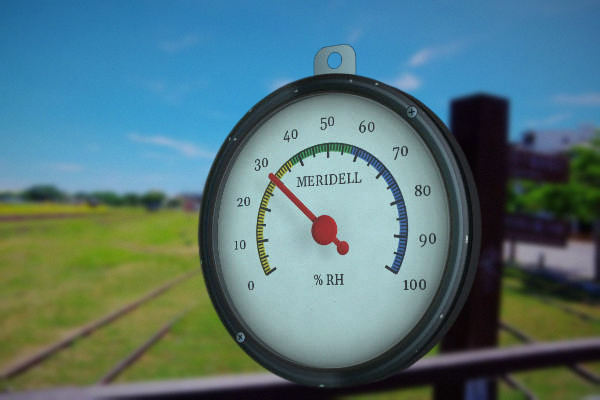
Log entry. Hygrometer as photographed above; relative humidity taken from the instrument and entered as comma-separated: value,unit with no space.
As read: 30,%
